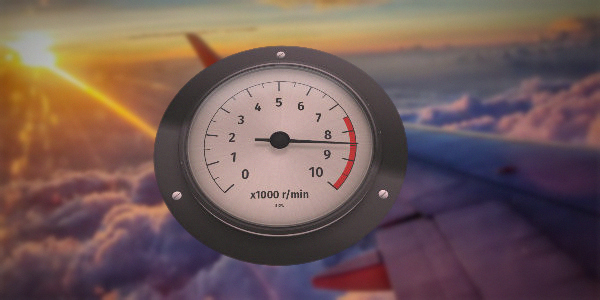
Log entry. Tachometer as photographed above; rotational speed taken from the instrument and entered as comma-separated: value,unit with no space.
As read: 8500,rpm
